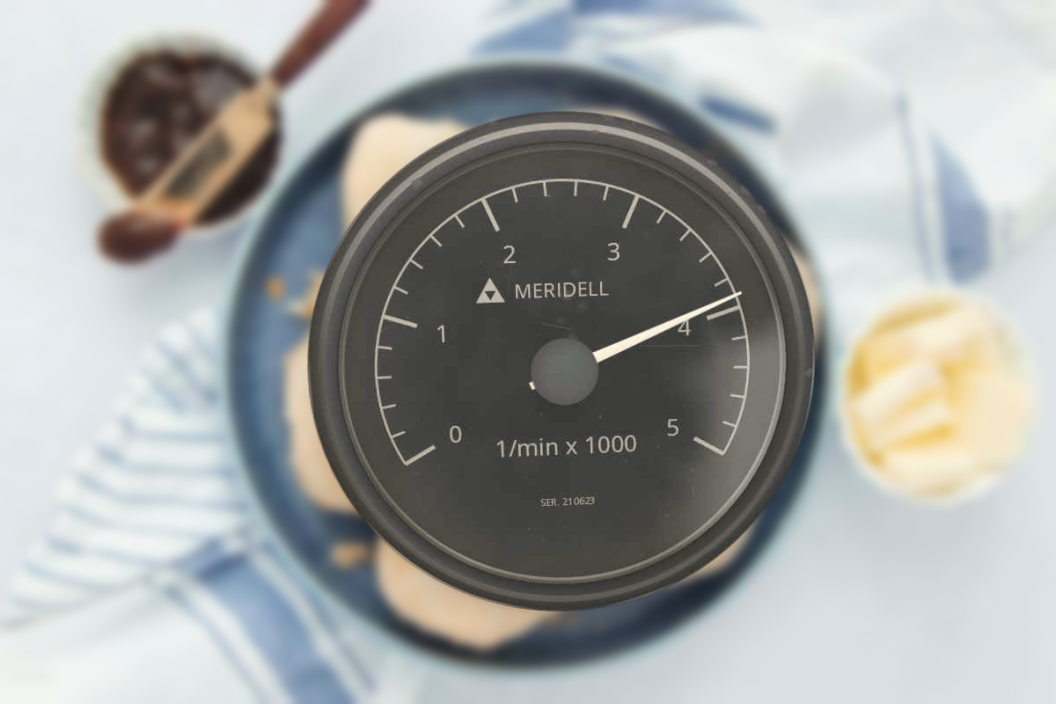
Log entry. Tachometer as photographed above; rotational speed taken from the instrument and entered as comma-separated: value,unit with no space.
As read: 3900,rpm
